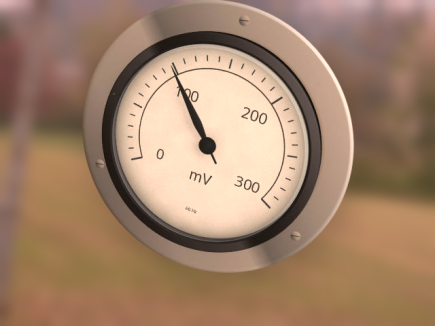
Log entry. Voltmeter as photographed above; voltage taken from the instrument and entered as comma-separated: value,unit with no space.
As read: 100,mV
